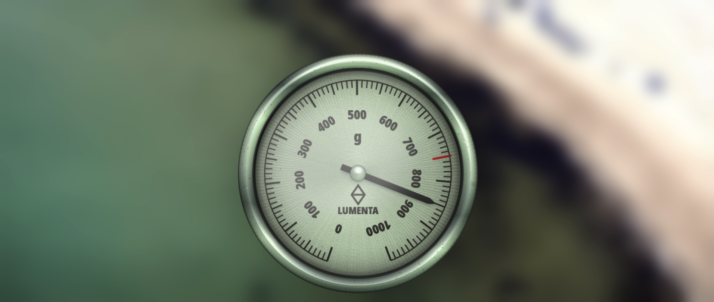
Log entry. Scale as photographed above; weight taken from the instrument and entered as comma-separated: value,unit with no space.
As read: 850,g
